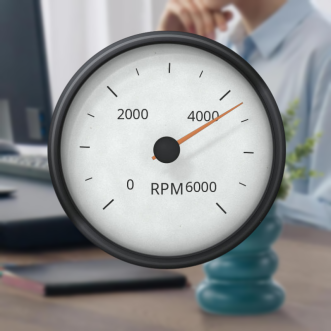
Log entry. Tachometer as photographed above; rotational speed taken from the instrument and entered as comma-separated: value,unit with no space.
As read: 4250,rpm
